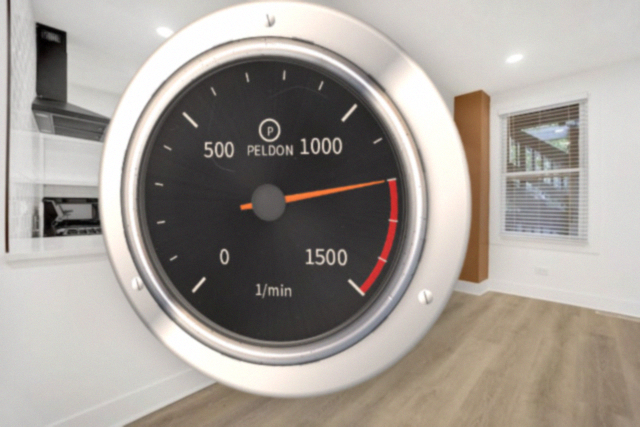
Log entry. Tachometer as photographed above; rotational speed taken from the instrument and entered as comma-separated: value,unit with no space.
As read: 1200,rpm
